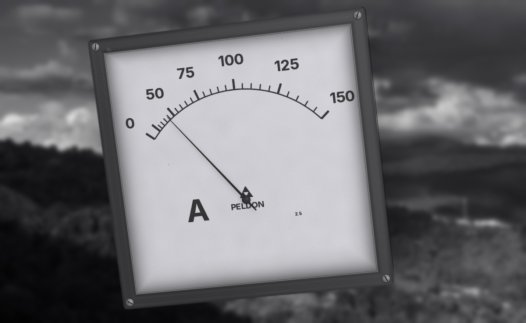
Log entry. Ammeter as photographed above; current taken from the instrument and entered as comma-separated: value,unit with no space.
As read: 45,A
